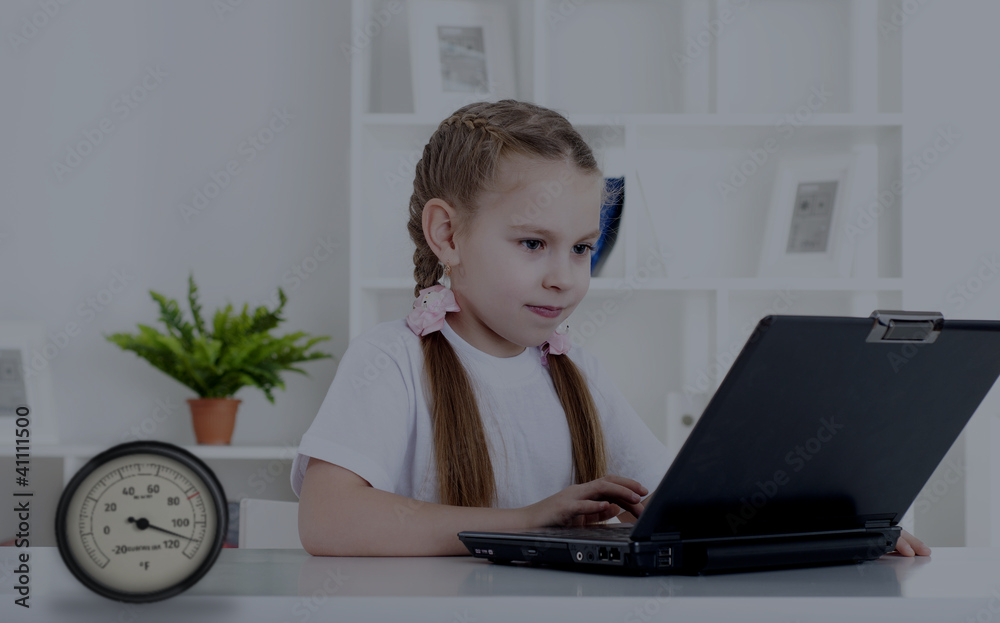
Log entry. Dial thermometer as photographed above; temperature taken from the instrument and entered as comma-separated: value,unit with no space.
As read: 110,°F
